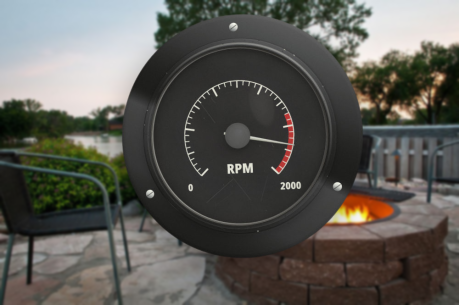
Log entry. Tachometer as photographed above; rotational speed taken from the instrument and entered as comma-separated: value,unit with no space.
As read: 1750,rpm
